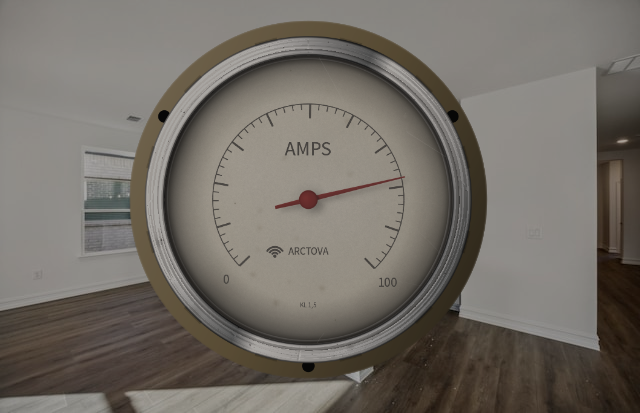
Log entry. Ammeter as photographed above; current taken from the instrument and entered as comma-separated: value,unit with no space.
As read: 78,A
